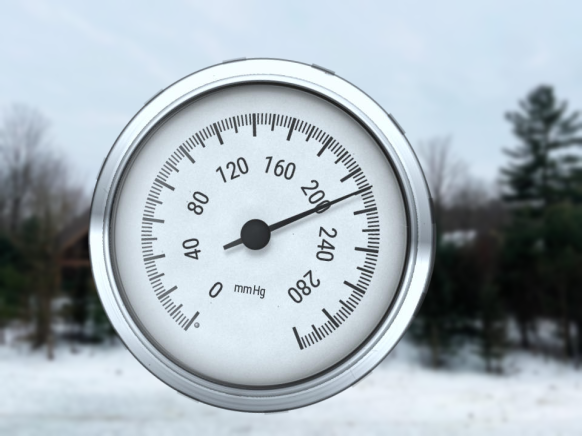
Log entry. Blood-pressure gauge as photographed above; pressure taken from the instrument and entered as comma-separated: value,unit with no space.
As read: 210,mmHg
